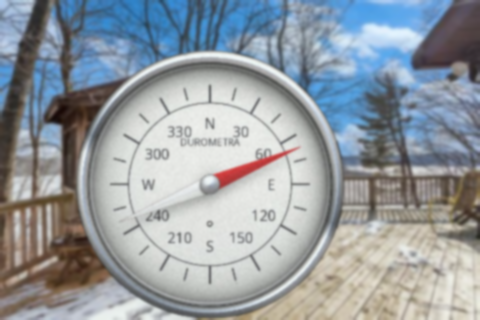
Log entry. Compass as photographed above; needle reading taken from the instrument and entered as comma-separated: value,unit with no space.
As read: 67.5,°
